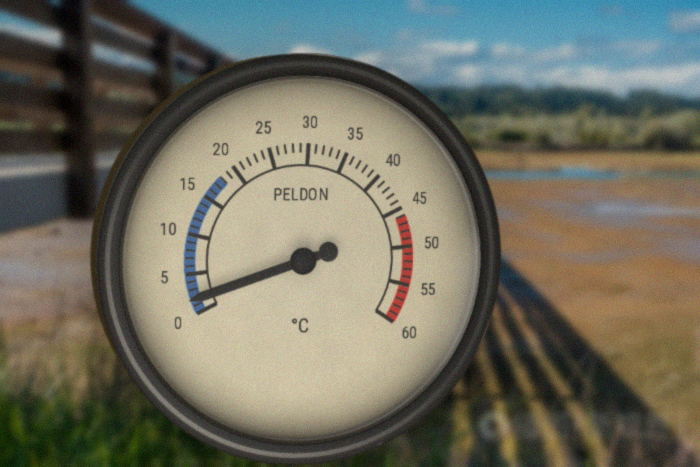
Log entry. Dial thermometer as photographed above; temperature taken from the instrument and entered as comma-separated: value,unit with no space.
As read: 2,°C
